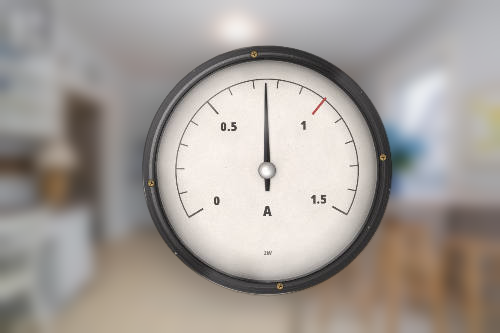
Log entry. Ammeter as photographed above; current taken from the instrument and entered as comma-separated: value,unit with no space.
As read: 0.75,A
